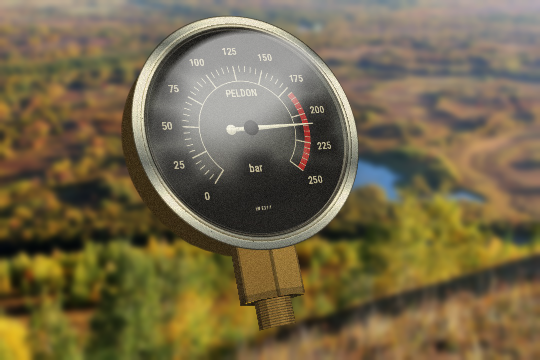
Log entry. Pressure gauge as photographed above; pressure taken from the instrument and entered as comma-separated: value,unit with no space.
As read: 210,bar
